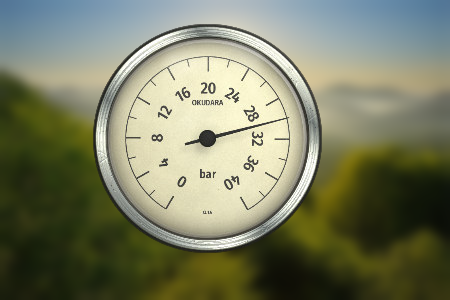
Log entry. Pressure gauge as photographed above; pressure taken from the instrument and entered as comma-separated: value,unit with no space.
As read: 30,bar
